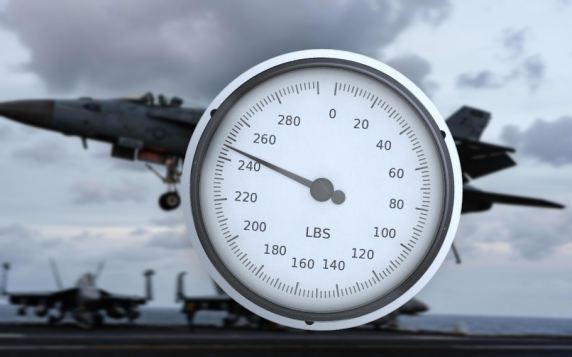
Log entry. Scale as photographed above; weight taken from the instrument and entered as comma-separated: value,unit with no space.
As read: 246,lb
